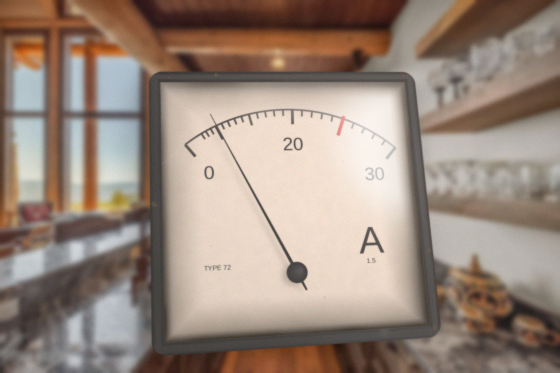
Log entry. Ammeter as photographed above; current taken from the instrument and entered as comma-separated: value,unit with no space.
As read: 10,A
